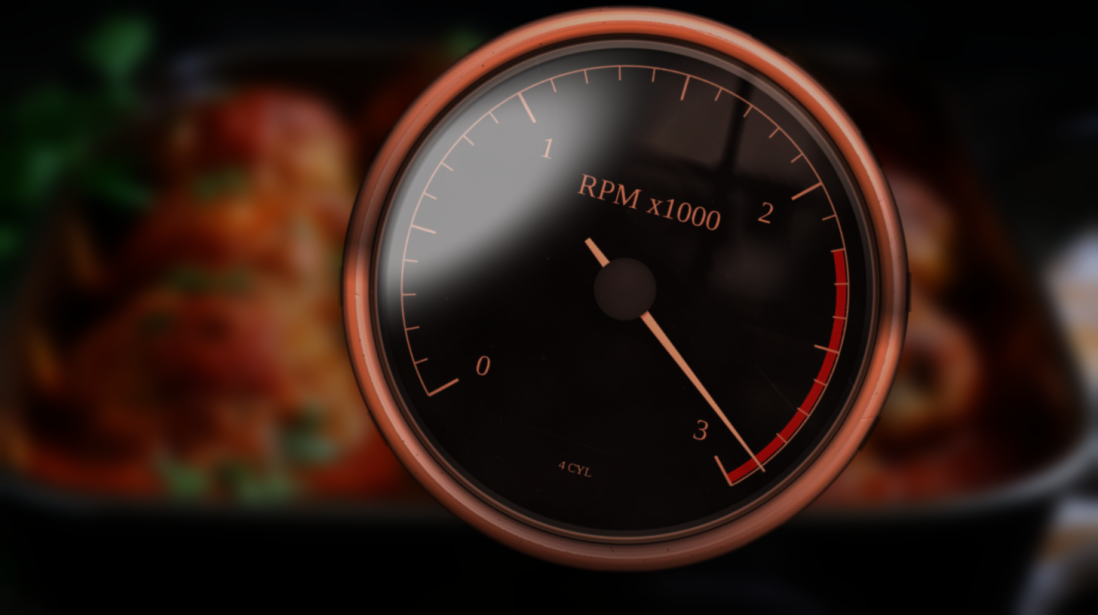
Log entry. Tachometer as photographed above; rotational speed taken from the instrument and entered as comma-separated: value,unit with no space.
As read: 2900,rpm
